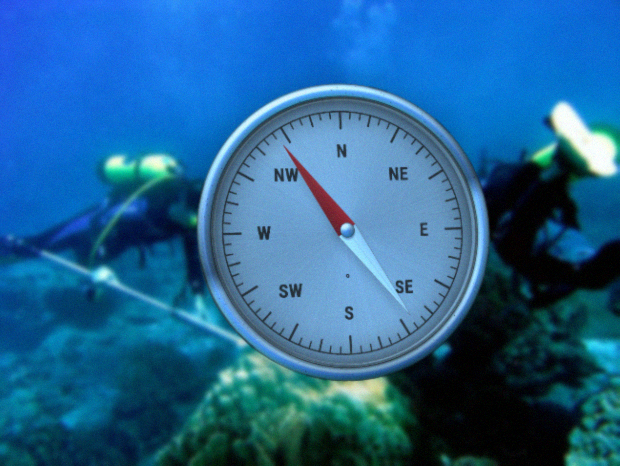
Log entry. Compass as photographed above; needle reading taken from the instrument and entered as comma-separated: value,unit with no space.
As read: 325,°
